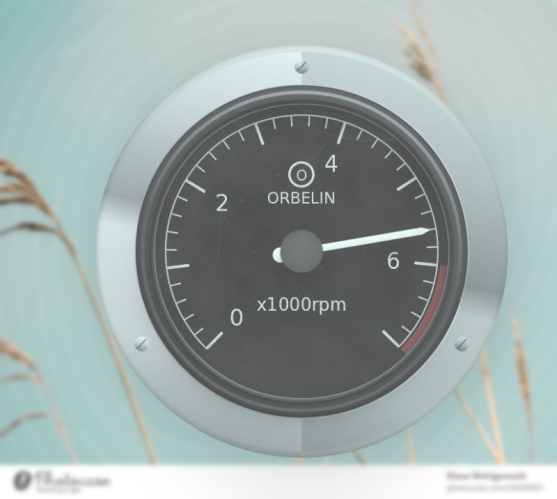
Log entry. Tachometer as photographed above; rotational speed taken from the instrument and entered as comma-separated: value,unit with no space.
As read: 5600,rpm
